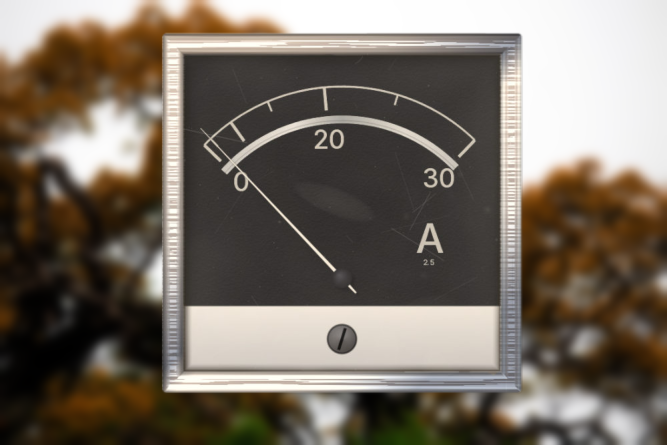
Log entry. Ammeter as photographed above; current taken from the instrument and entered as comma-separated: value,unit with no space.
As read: 5,A
